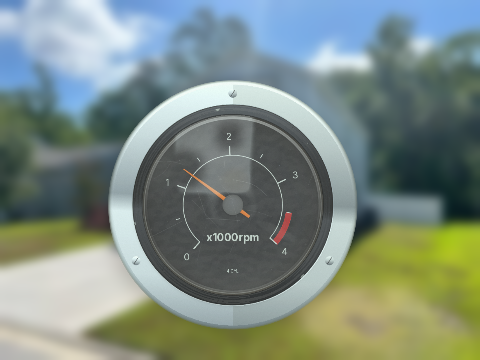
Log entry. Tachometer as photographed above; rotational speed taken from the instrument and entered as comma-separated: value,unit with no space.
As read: 1250,rpm
